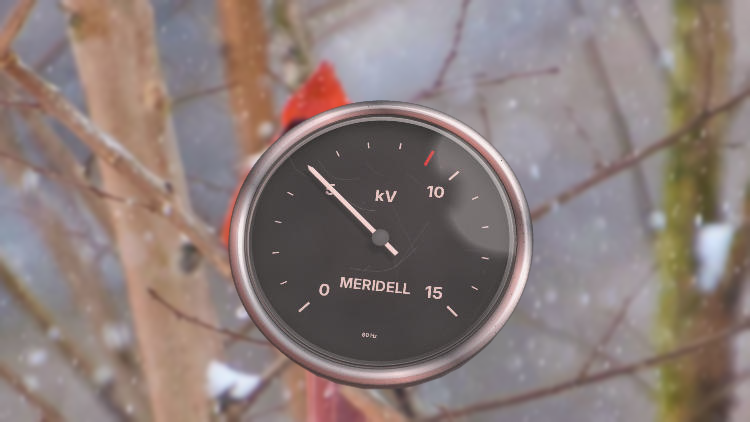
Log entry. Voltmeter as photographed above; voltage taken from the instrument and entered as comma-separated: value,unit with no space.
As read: 5,kV
